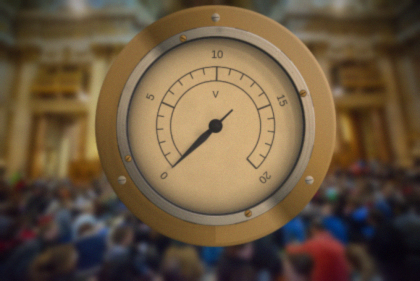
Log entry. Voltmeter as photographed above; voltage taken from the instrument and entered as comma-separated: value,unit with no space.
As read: 0,V
